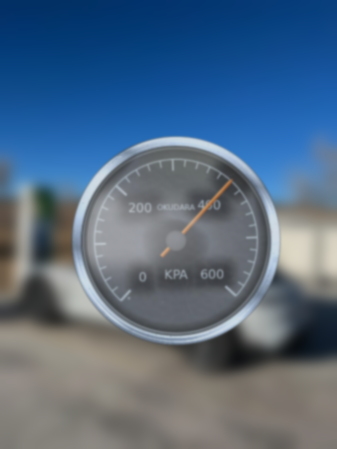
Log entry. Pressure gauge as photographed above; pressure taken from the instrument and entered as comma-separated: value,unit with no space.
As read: 400,kPa
